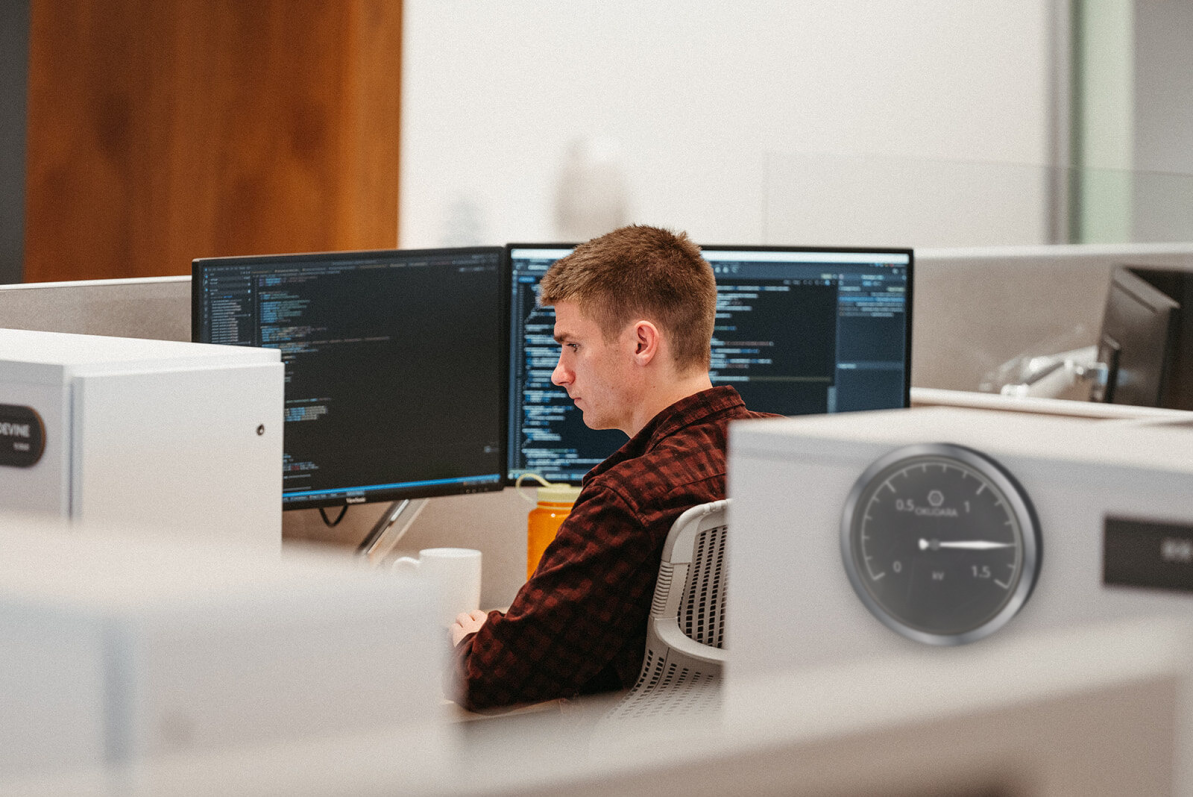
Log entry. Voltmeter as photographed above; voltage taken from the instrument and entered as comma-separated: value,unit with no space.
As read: 1.3,kV
